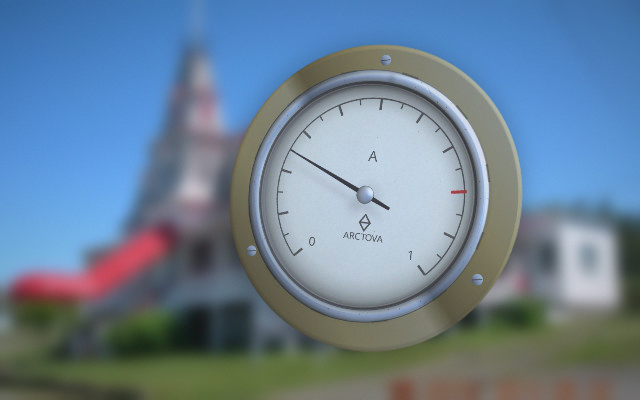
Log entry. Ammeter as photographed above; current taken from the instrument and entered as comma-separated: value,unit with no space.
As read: 0.25,A
